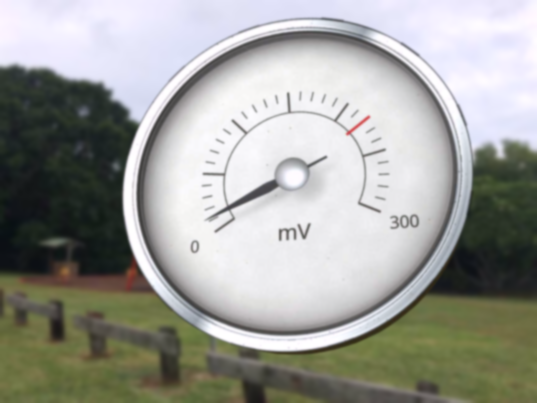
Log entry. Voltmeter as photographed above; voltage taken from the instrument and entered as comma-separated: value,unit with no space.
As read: 10,mV
